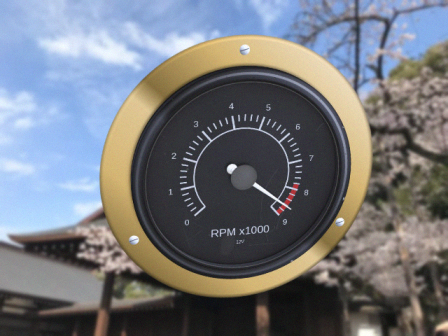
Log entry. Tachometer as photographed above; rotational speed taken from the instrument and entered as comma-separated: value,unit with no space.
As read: 8600,rpm
